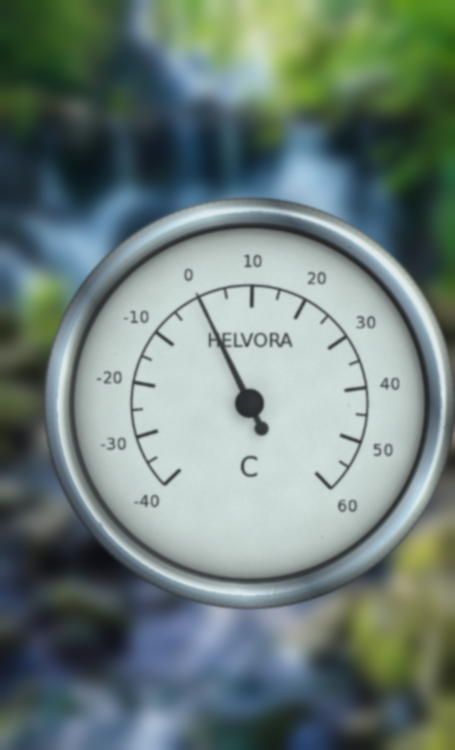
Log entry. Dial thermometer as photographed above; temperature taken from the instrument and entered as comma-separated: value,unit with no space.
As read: 0,°C
